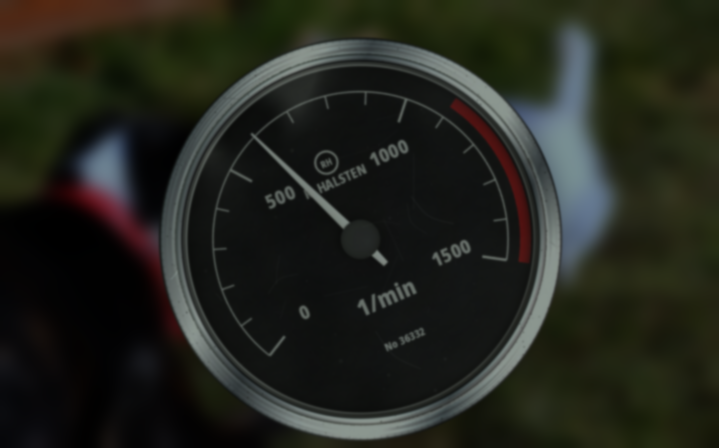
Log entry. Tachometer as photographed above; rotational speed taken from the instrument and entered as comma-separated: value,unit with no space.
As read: 600,rpm
